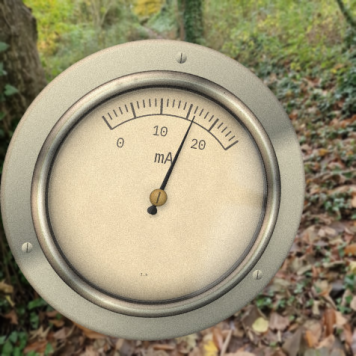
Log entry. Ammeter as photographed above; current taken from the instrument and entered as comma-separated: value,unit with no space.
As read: 16,mA
